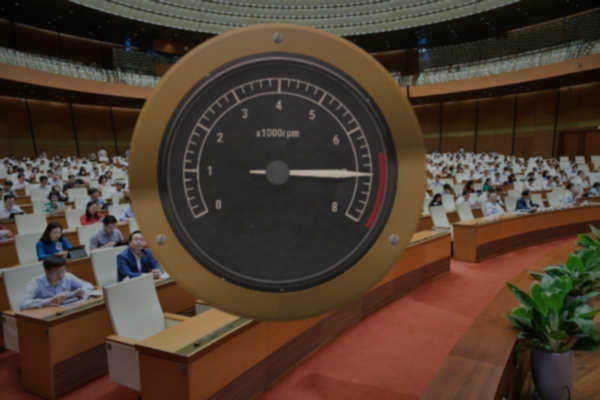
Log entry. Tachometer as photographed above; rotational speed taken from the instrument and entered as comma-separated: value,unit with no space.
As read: 7000,rpm
